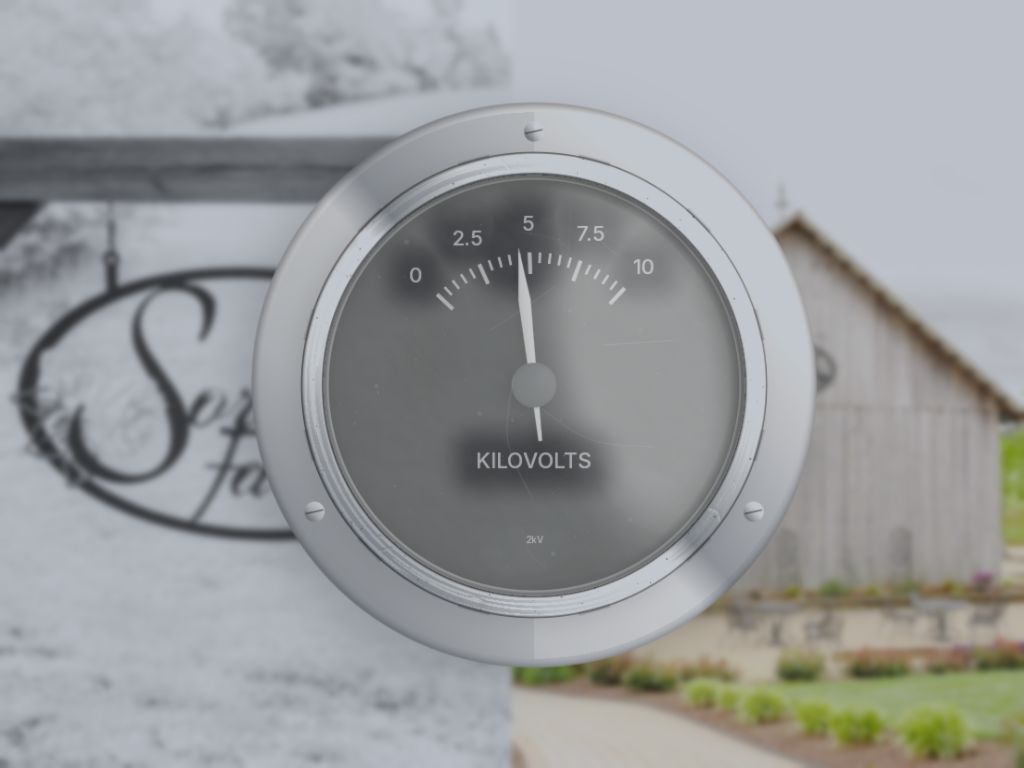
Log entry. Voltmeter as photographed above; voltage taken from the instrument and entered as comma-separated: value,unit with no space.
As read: 4.5,kV
